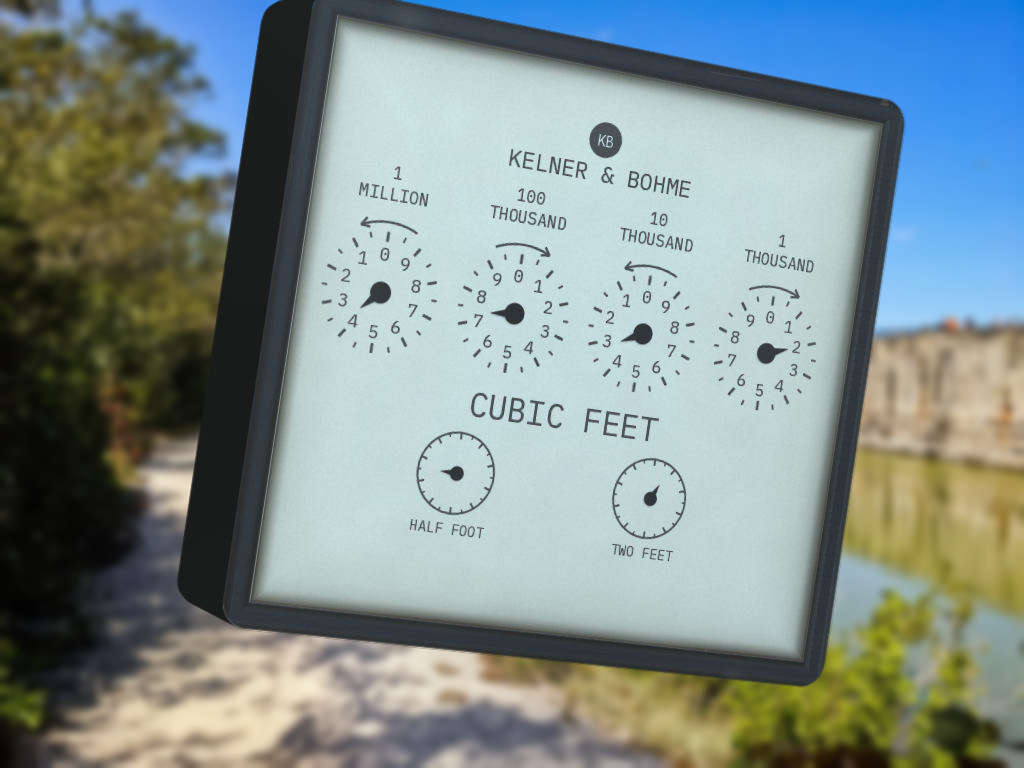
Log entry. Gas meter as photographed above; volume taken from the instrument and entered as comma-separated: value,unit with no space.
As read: 373200,ft³
